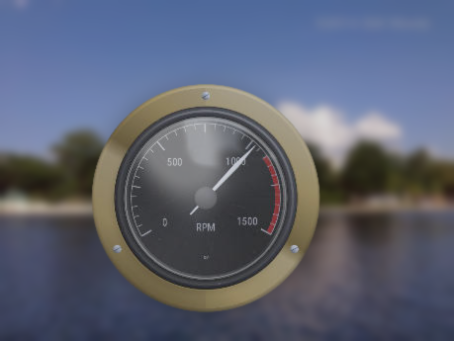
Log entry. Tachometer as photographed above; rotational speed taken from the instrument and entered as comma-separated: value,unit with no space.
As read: 1025,rpm
